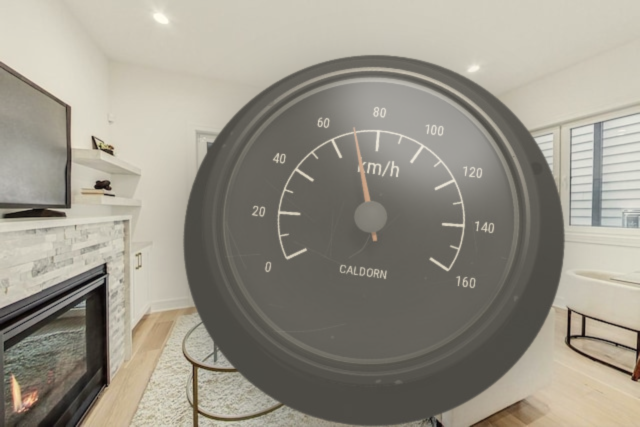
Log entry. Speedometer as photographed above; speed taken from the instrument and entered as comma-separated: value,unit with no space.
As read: 70,km/h
